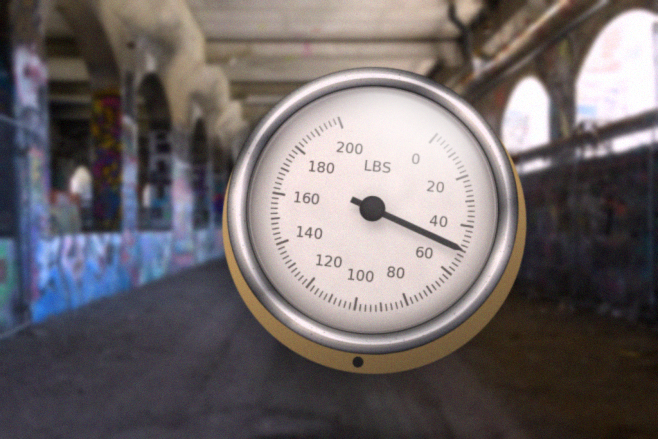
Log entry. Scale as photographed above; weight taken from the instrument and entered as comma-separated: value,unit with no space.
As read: 50,lb
